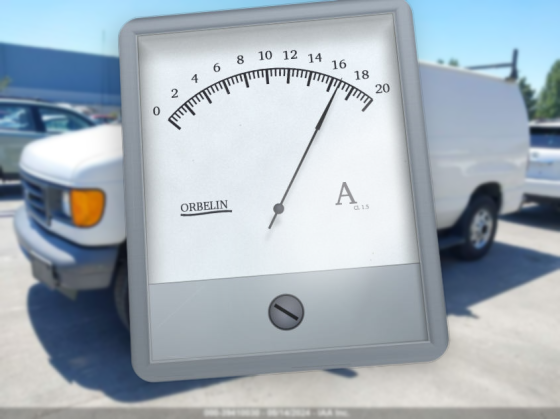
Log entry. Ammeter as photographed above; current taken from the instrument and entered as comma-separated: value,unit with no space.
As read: 16.8,A
